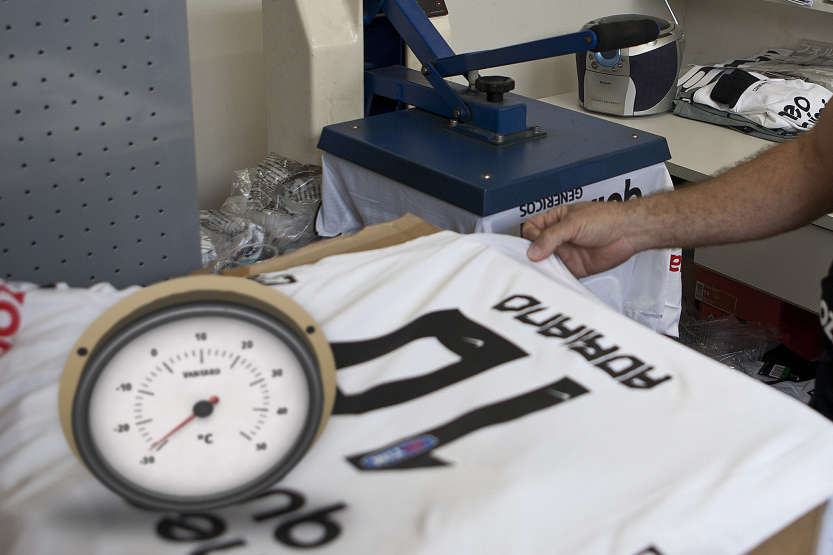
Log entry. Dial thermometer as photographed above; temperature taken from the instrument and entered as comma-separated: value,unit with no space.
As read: -28,°C
